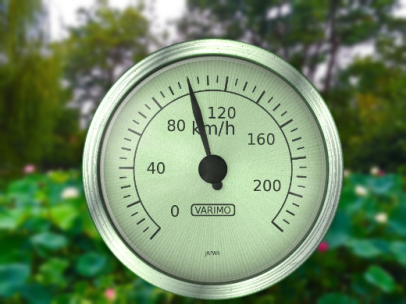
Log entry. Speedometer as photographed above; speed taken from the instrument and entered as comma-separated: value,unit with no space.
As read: 100,km/h
